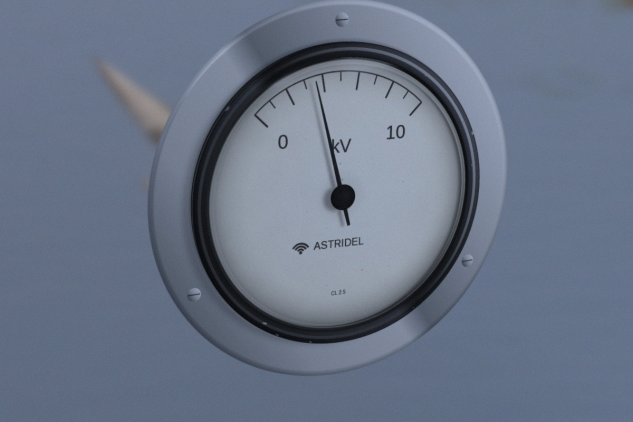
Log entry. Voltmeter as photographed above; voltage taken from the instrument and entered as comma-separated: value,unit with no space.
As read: 3.5,kV
